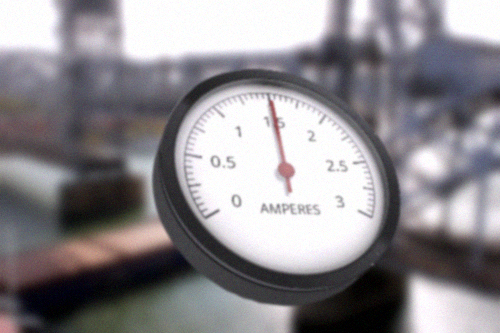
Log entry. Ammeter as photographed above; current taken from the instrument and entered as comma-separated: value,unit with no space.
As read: 1.5,A
